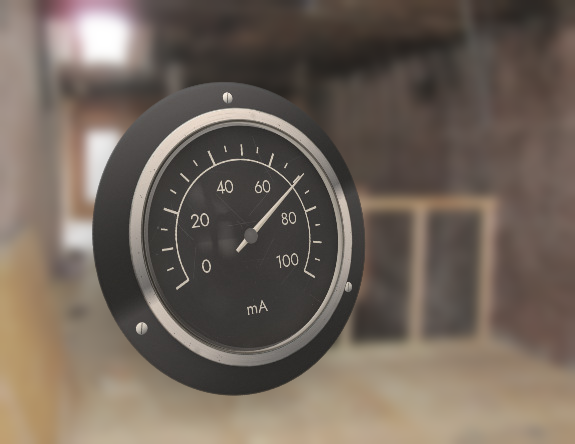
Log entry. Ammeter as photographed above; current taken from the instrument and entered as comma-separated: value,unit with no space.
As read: 70,mA
